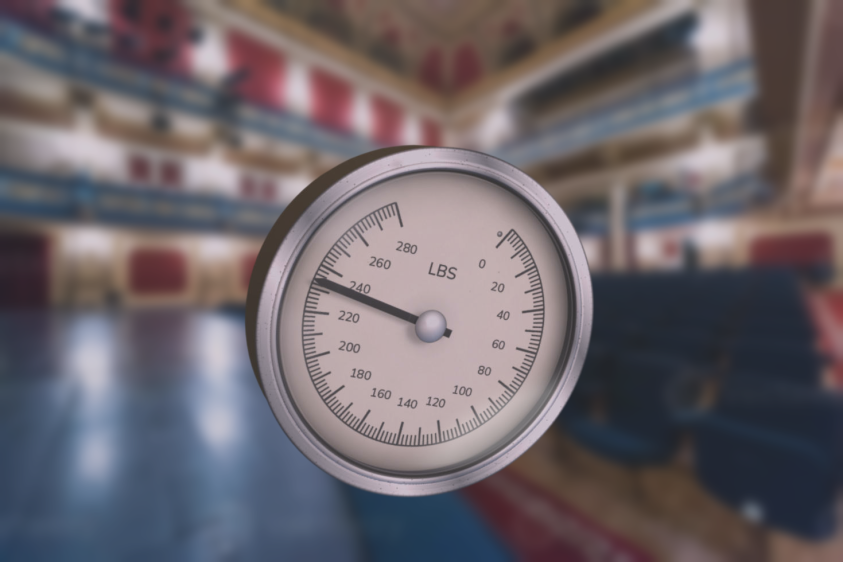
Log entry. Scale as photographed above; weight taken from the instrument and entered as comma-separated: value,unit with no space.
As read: 234,lb
